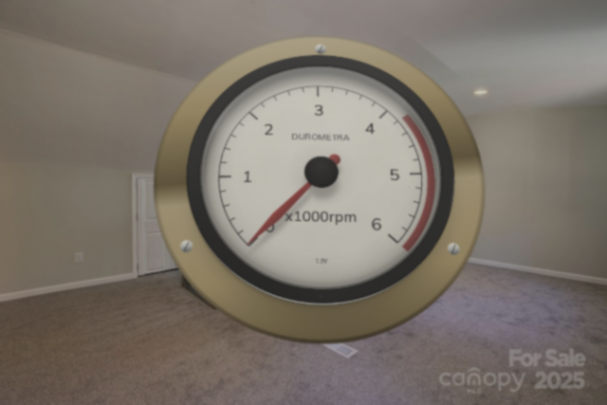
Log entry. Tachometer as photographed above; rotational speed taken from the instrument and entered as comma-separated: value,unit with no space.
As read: 0,rpm
